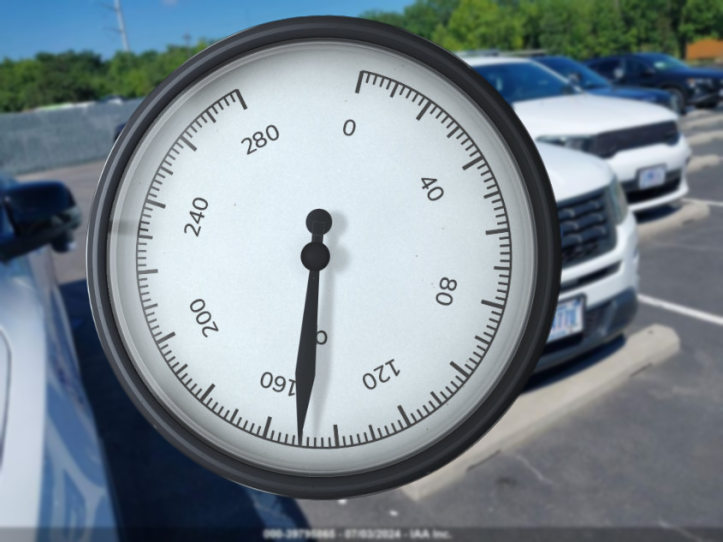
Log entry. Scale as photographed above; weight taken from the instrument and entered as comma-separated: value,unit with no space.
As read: 150,lb
